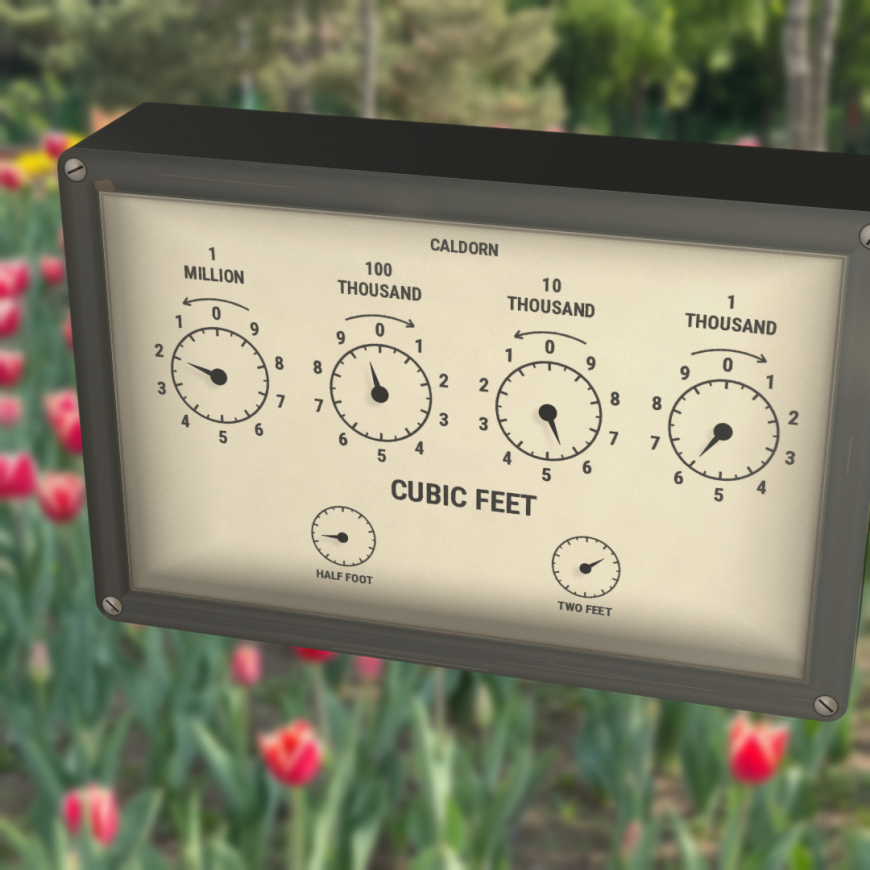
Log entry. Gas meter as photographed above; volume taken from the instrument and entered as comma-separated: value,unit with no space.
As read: 195600,ft³
